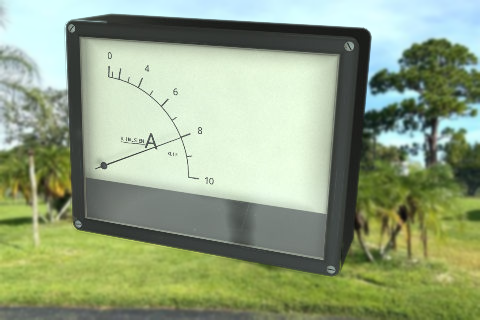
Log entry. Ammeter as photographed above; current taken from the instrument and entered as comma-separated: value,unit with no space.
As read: 8,A
